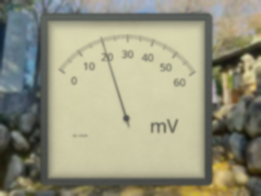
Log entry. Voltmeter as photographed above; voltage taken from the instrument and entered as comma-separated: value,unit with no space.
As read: 20,mV
